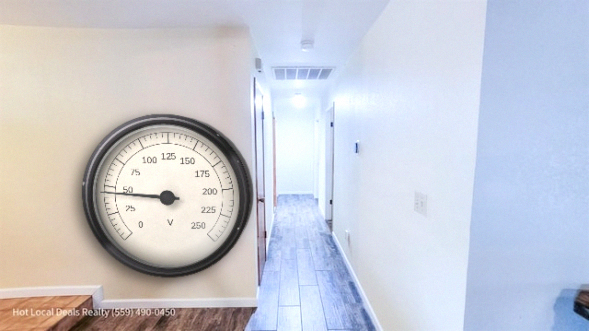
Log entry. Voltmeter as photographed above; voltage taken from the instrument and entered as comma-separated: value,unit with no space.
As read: 45,V
